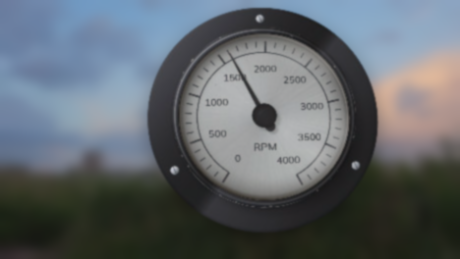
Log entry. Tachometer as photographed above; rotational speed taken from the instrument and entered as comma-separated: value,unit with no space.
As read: 1600,rpm
